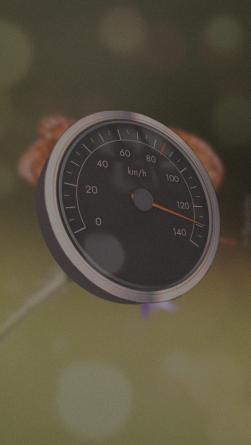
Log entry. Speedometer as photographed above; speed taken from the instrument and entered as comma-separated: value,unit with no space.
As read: 130,km/h
